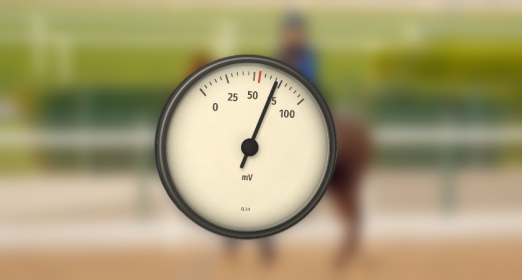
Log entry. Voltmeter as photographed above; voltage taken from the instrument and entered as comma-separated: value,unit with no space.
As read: 70,mV
